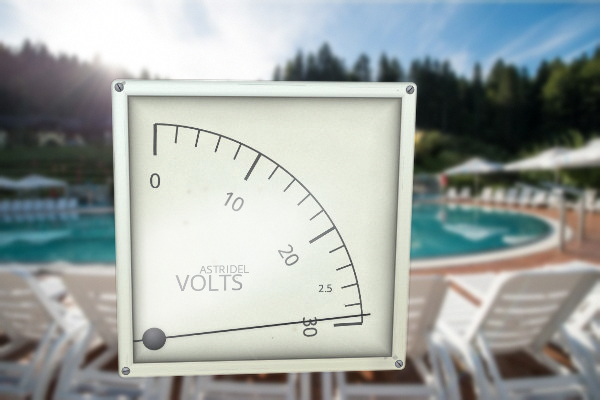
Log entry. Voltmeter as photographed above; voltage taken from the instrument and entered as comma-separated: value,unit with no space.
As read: 29,V
